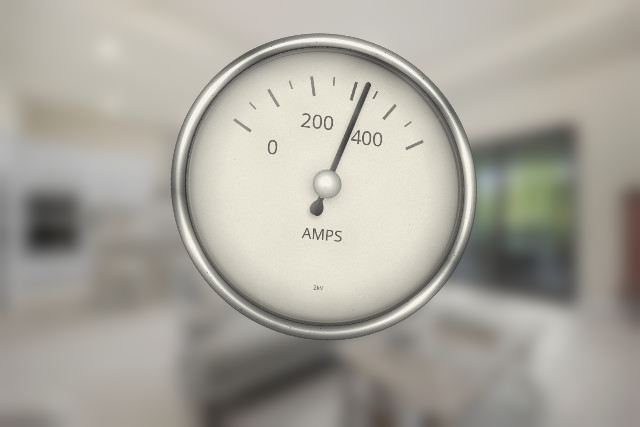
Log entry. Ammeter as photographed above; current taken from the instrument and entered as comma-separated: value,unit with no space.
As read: 325,A
